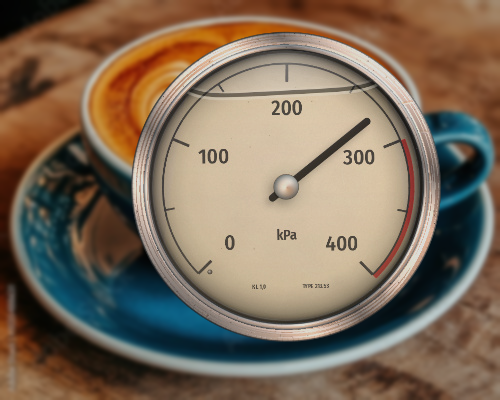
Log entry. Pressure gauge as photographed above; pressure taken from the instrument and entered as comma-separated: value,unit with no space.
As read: 275,kPa
